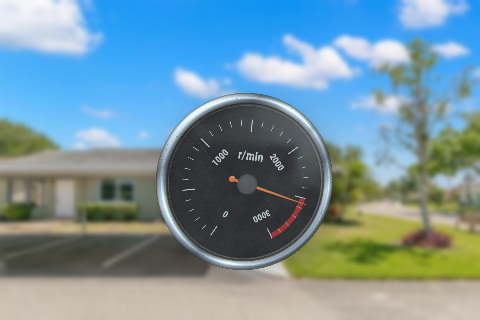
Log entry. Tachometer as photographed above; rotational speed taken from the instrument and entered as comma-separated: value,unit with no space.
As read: 2550,rpm
